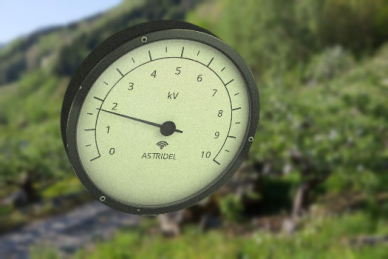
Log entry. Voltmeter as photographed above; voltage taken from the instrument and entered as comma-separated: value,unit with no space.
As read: 1.75,kV
